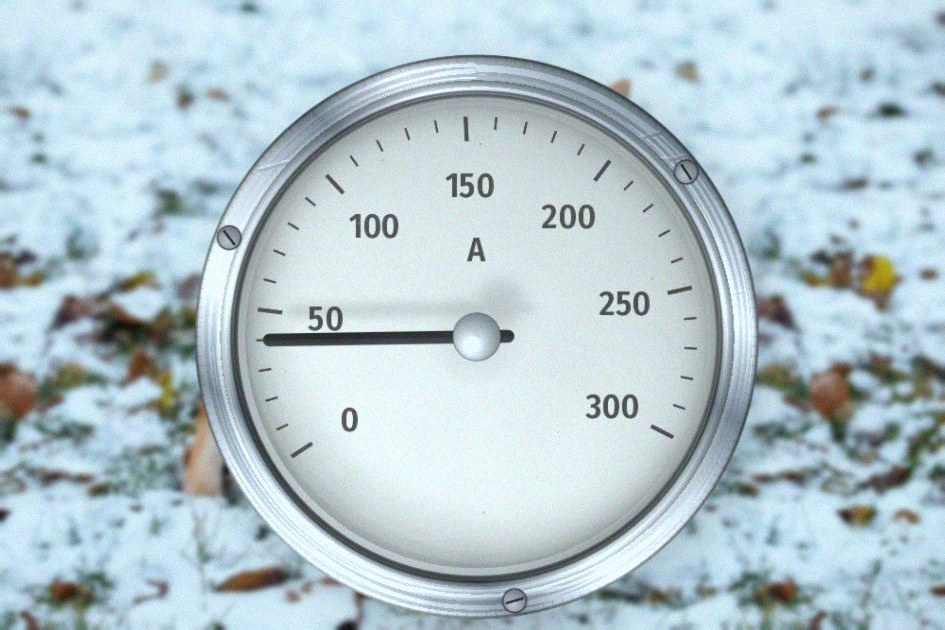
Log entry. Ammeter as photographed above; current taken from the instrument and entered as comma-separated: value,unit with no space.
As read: 40,A
